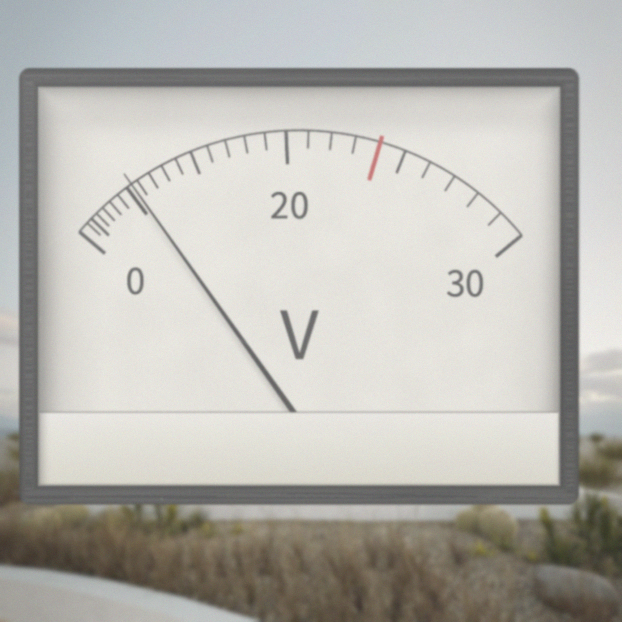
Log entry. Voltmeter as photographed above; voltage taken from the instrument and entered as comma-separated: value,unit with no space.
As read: 10.5,V
